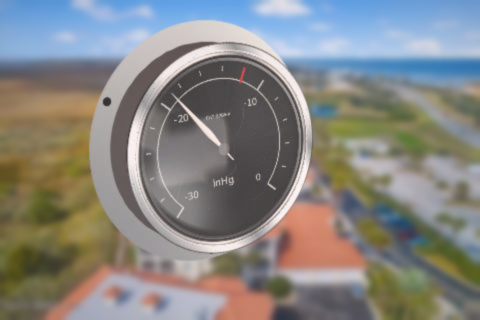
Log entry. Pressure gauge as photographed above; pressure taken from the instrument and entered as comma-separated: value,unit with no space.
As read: -19,inHg
